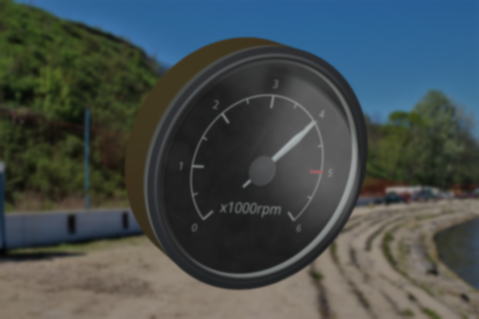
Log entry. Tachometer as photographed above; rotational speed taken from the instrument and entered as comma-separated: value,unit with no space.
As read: 4000,rpm
